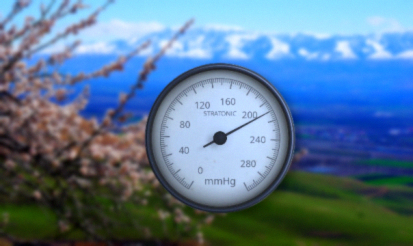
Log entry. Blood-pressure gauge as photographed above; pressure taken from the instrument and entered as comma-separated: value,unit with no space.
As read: 210,mmHg
